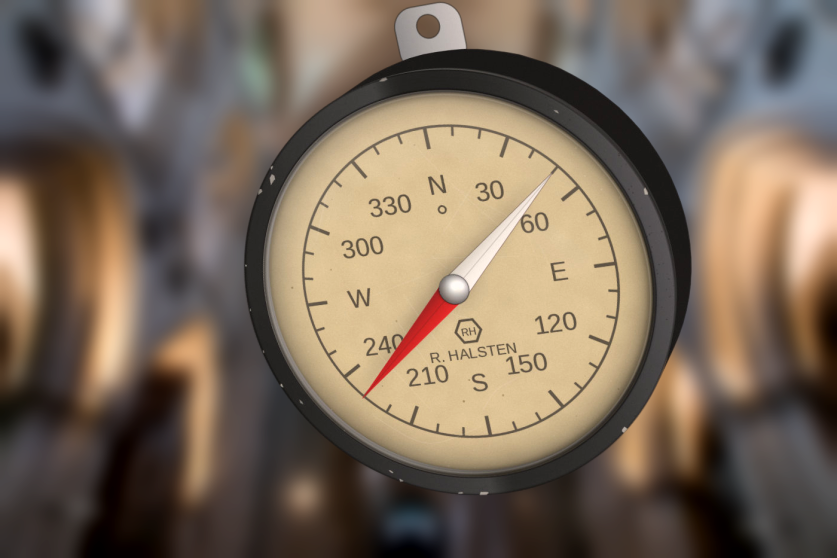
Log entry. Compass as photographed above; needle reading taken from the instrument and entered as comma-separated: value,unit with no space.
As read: 230,°
